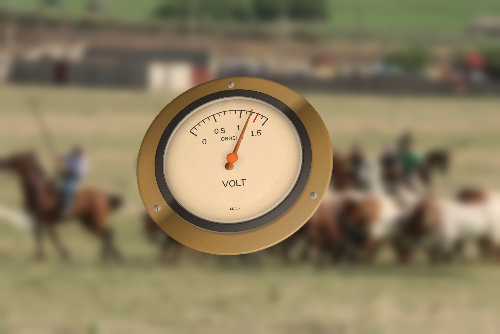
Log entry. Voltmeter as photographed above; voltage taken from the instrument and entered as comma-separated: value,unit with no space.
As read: 1.2,V
